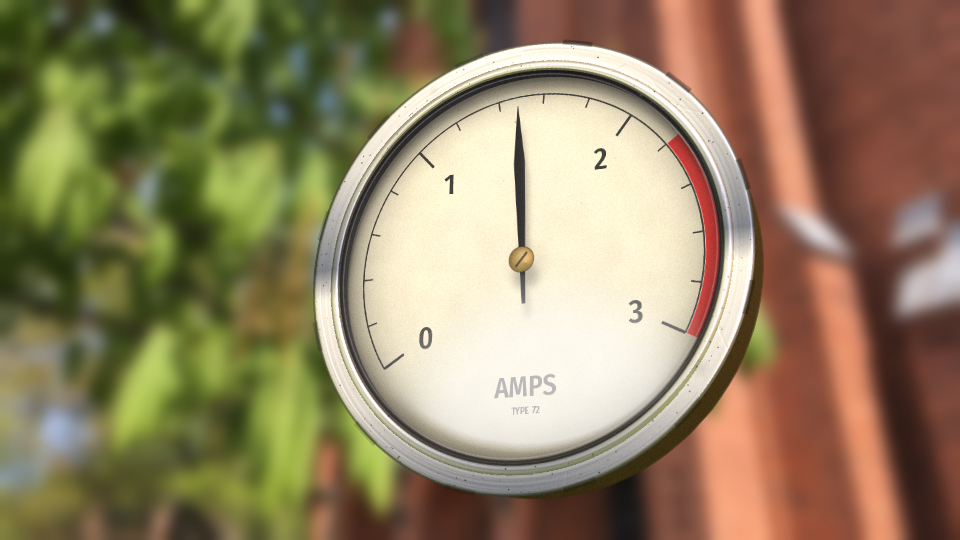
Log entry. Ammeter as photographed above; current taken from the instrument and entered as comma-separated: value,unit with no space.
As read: 1.5,A
